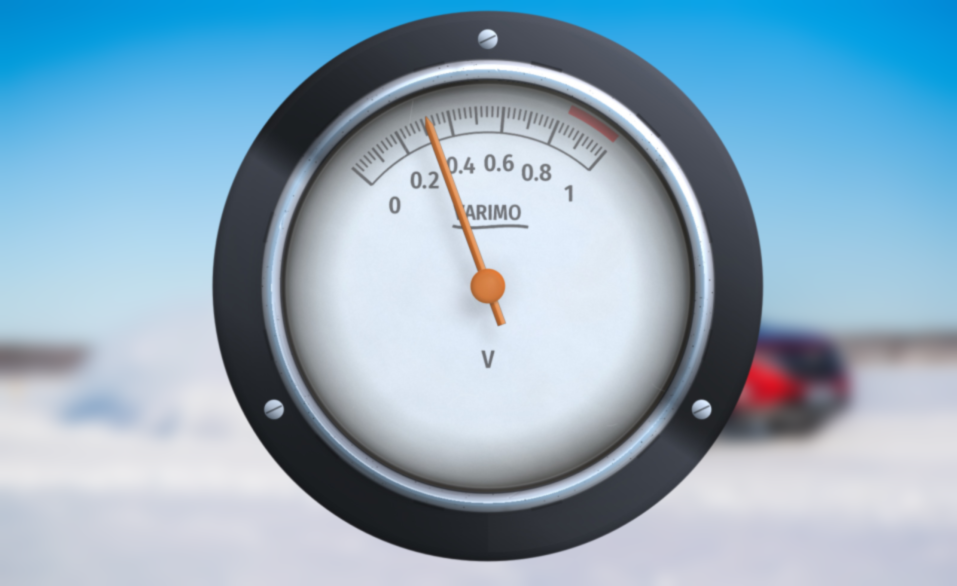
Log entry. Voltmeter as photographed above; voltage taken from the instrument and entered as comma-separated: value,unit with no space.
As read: 0.32,V
